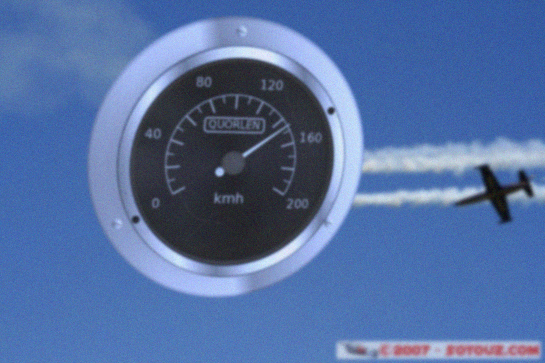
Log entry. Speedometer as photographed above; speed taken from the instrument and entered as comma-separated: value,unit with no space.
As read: 145,km/h
